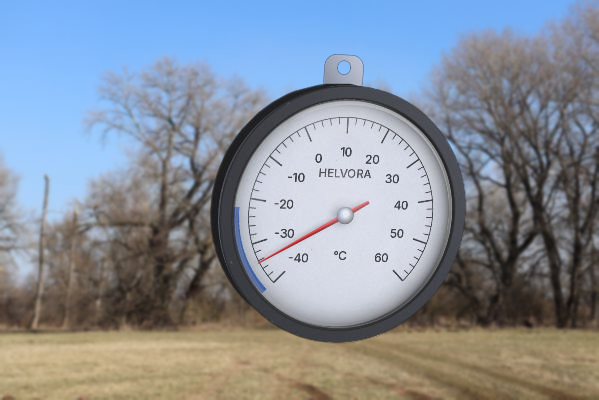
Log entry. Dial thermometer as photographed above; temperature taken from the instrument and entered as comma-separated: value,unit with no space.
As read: -34,°C
